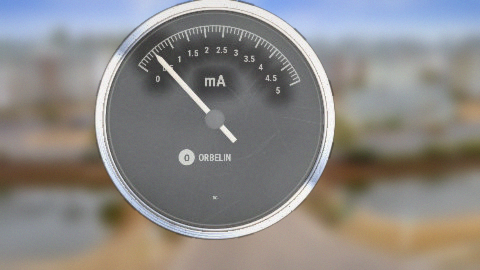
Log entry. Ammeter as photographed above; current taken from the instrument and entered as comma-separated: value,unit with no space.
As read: 0.5,mA
